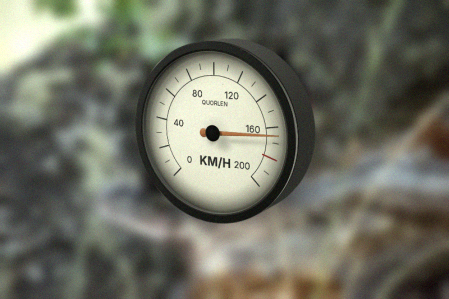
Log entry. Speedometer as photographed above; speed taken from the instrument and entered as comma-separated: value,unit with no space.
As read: 165,km/h
